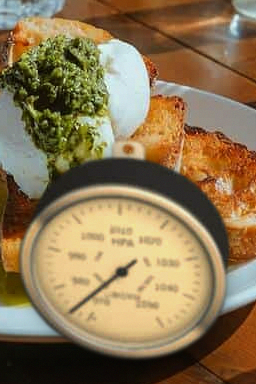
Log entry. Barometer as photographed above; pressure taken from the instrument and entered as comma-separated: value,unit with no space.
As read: 974,hPa
